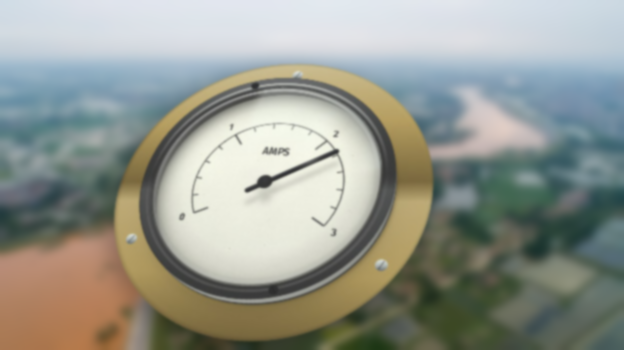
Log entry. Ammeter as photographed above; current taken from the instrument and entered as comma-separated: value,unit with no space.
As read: 2.2,A
